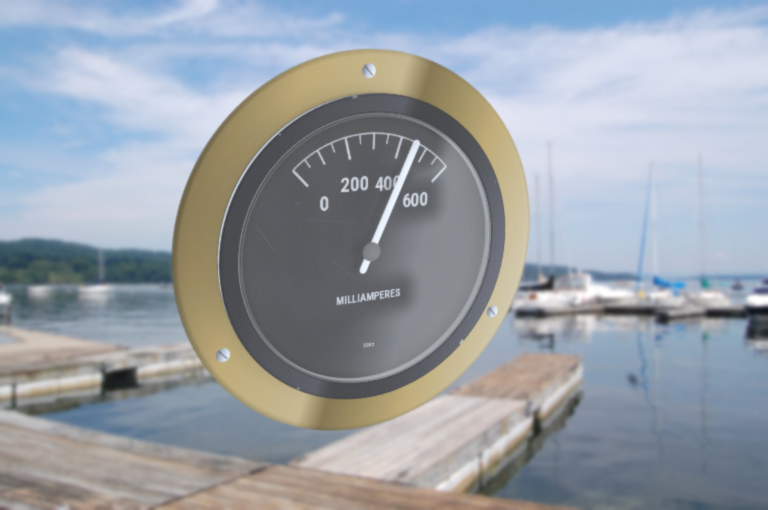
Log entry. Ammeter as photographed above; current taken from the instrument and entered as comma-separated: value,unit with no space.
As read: 450,mA
